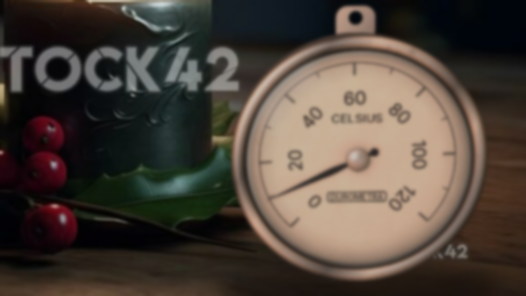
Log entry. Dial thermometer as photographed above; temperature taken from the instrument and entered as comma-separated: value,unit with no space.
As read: 10,°C
